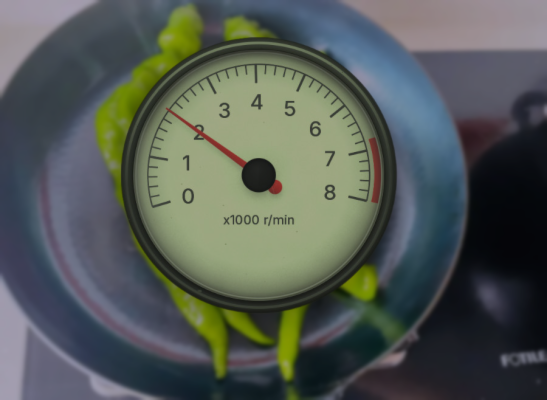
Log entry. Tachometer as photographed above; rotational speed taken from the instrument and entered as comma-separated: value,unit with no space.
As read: 2000,rpm
